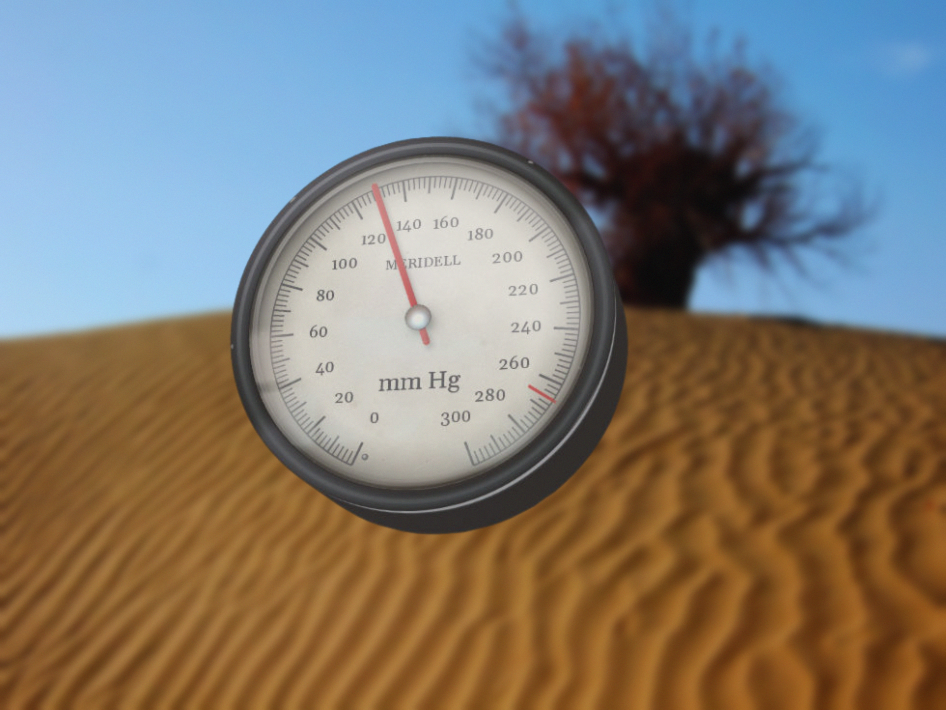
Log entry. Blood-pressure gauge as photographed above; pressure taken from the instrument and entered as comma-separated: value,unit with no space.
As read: 130,mmHg
